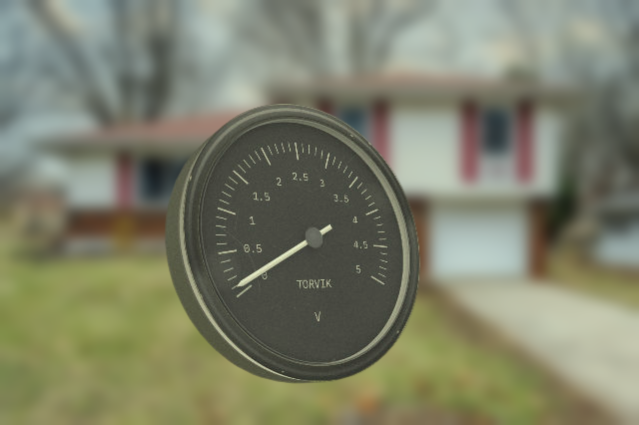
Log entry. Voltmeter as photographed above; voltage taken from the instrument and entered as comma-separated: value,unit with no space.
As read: 0.1,V
